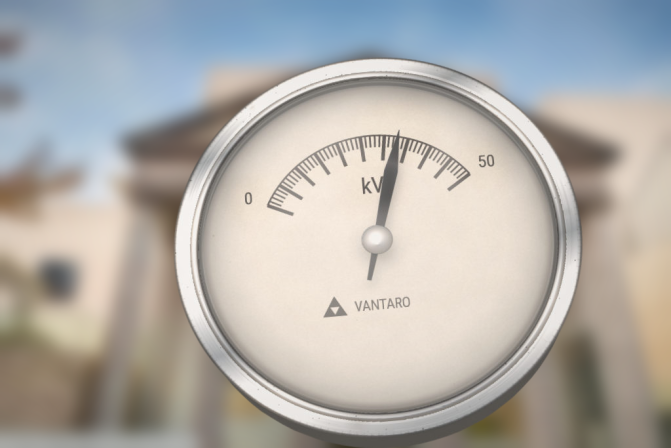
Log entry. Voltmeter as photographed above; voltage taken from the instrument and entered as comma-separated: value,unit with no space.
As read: 33,kV
